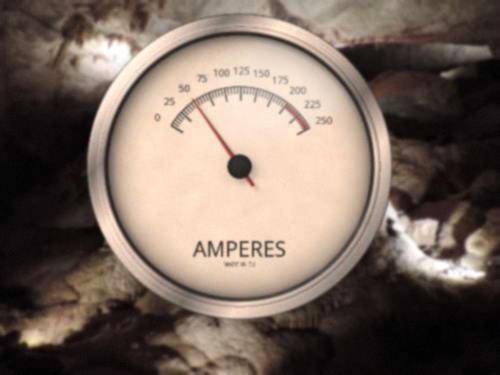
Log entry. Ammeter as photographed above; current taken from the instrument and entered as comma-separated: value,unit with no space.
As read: 50,A
